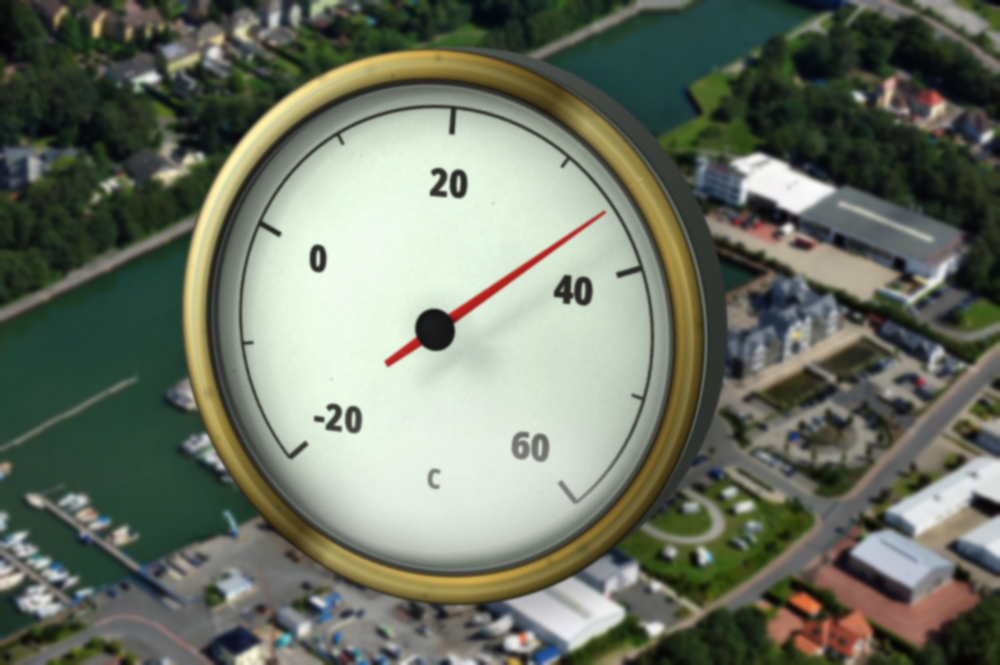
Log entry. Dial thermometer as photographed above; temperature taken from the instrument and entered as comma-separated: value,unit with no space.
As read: 35,°C
